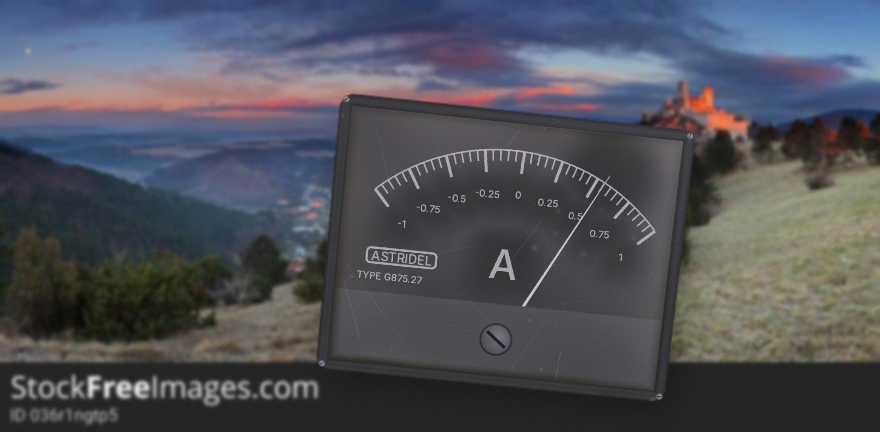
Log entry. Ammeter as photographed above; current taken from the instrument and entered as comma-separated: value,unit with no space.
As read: 0.55,A
